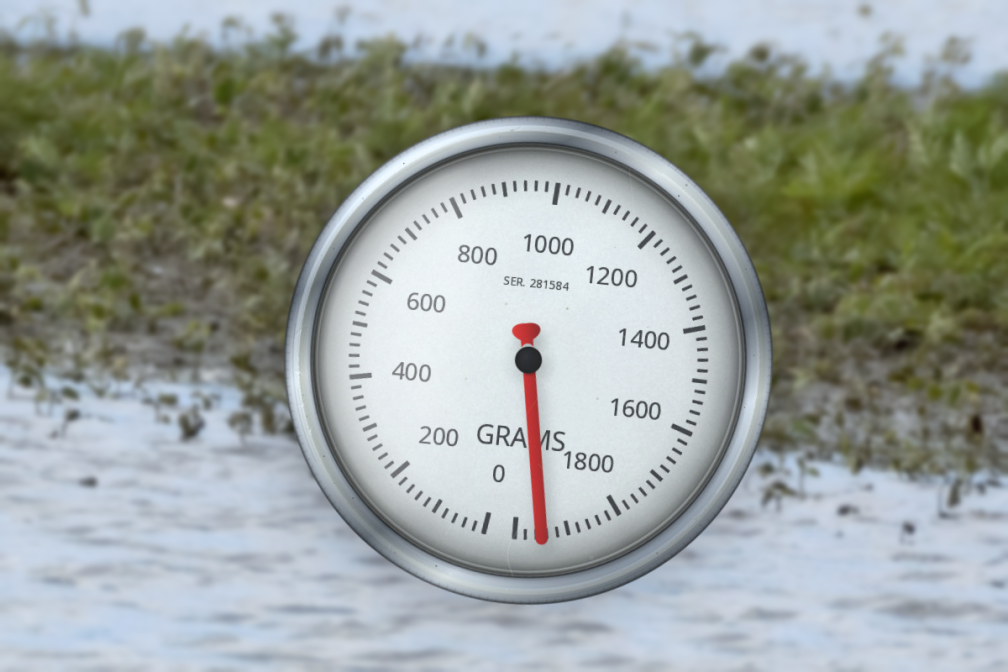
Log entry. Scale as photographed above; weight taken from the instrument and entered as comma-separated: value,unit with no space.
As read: 1950,g
